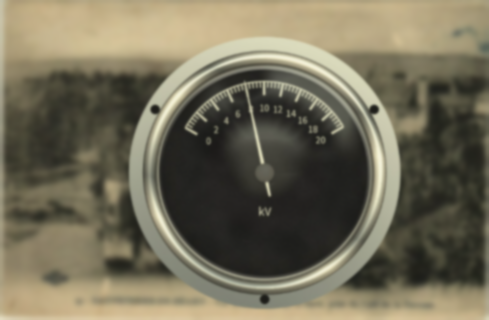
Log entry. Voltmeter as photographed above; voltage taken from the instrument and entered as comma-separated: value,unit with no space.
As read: 8,kV
